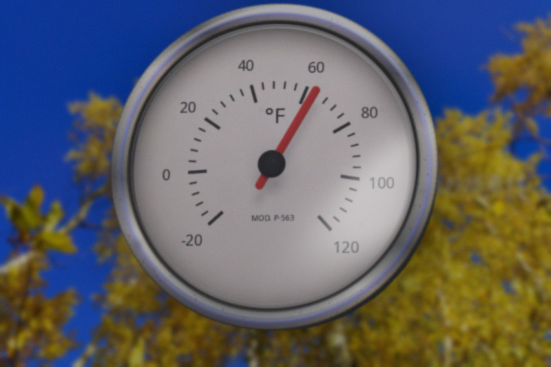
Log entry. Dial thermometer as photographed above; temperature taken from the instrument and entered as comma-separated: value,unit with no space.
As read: 64,°F
